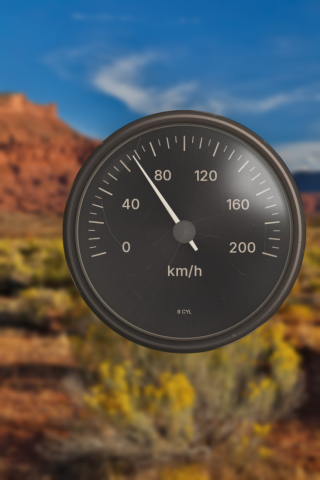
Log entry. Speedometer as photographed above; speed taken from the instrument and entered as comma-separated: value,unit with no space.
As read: 67.5,km/h
